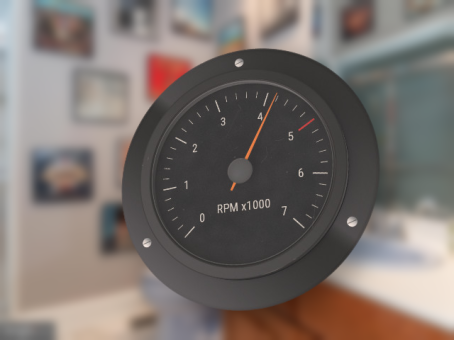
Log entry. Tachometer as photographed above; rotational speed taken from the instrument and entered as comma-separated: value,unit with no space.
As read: 4200,rpm
